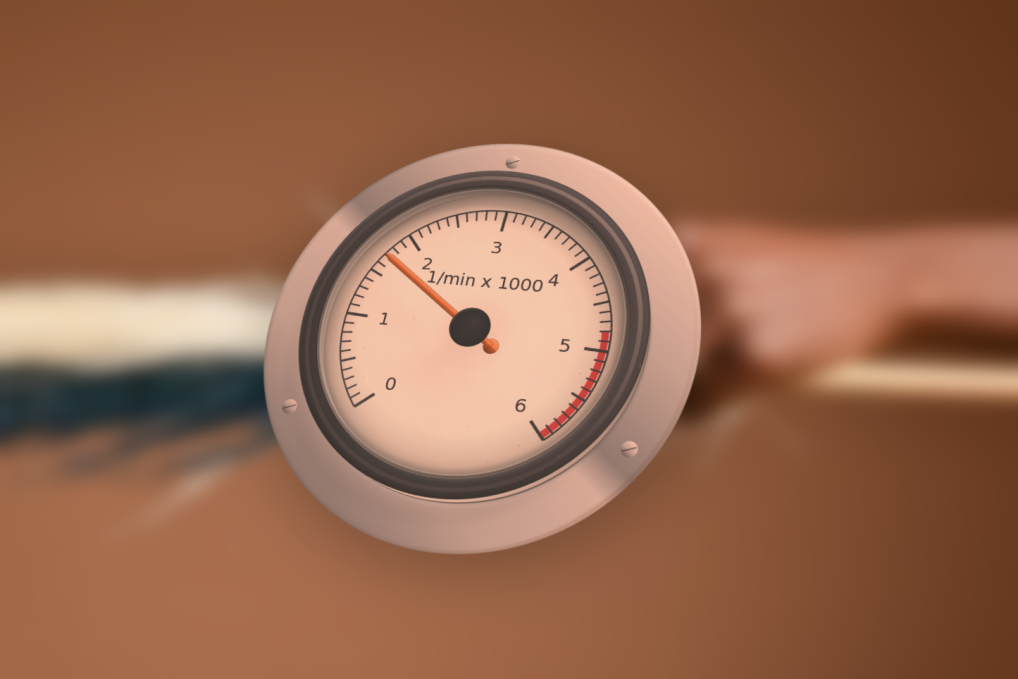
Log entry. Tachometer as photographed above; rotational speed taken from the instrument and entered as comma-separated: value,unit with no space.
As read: 1700,rpm
